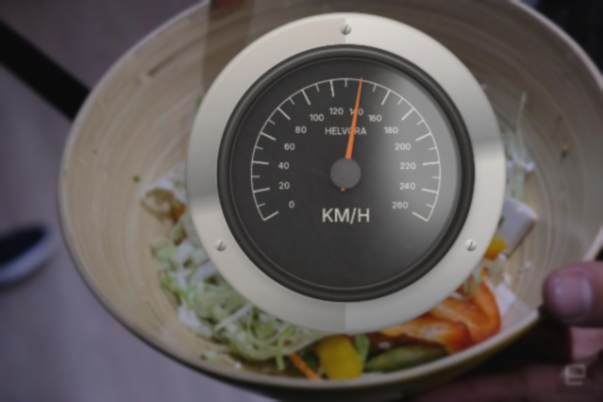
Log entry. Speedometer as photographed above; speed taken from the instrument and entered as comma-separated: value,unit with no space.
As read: 140,km/h
